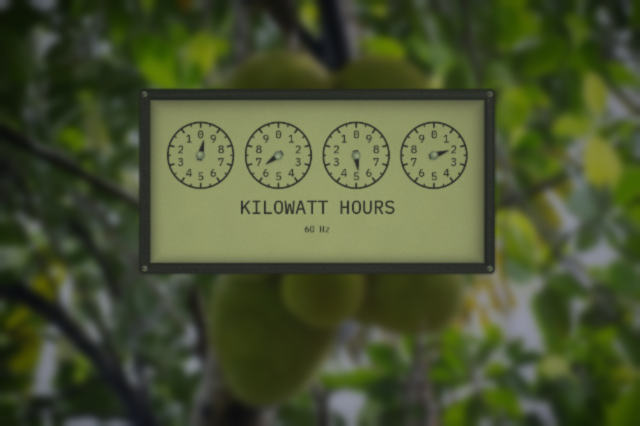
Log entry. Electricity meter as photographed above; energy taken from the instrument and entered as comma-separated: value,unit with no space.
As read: 9652,kWh
